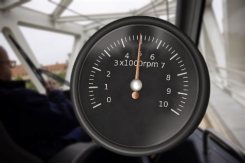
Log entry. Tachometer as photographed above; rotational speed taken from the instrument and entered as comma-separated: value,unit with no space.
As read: 5000,rpm
